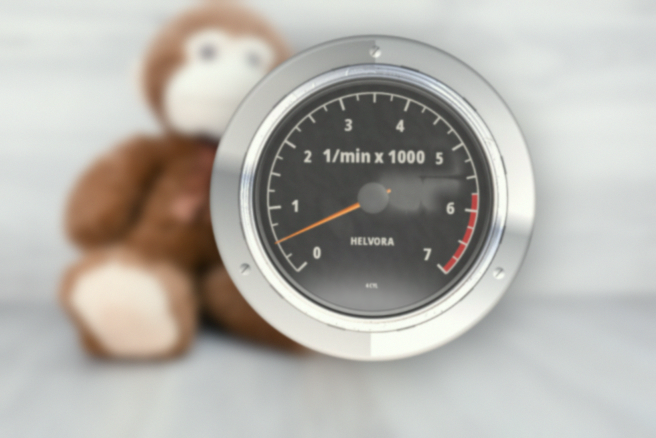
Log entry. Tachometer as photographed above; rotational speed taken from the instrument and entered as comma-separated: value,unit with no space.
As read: 500,rpm
